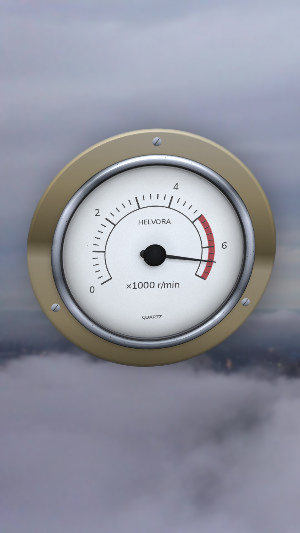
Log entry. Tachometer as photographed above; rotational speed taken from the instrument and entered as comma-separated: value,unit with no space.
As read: 6400,rpm
